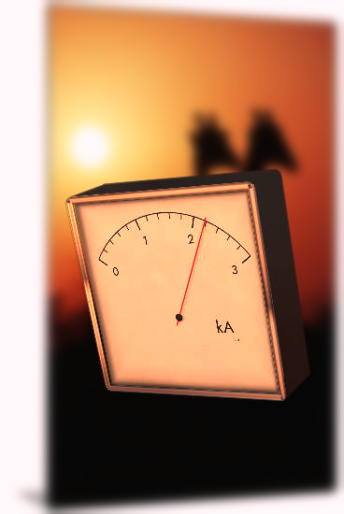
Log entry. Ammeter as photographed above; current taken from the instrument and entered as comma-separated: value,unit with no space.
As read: 2.2,kA
